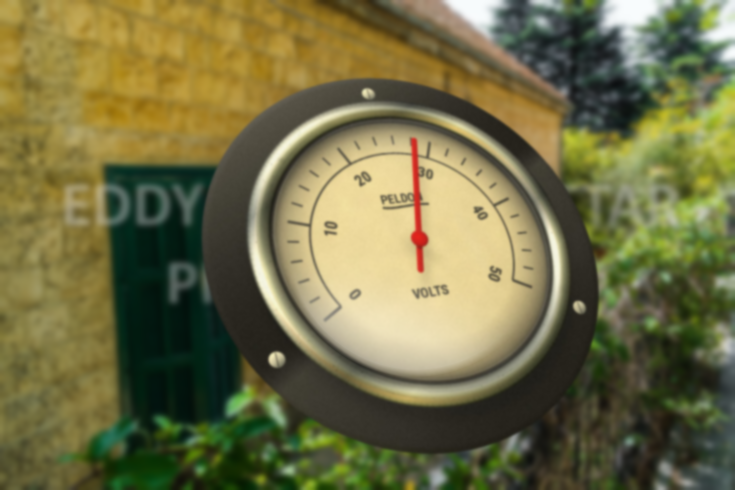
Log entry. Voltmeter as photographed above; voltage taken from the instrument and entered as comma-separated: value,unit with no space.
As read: 28,V
